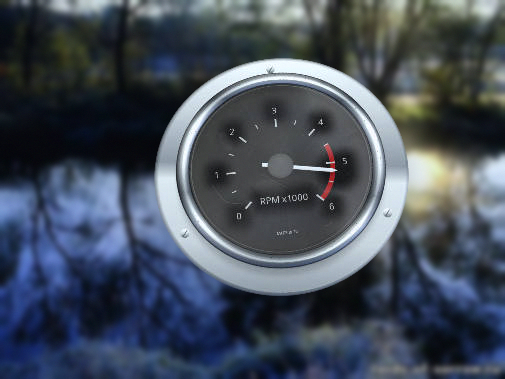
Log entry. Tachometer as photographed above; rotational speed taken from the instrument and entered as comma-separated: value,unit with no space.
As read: 5250,rpm
